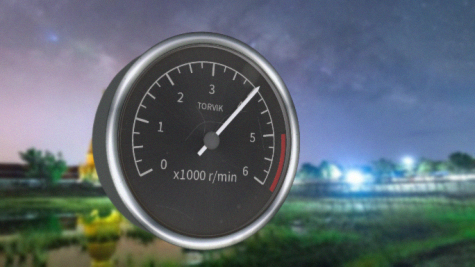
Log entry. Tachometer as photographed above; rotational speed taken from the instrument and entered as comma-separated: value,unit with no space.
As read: 4000,rpm
